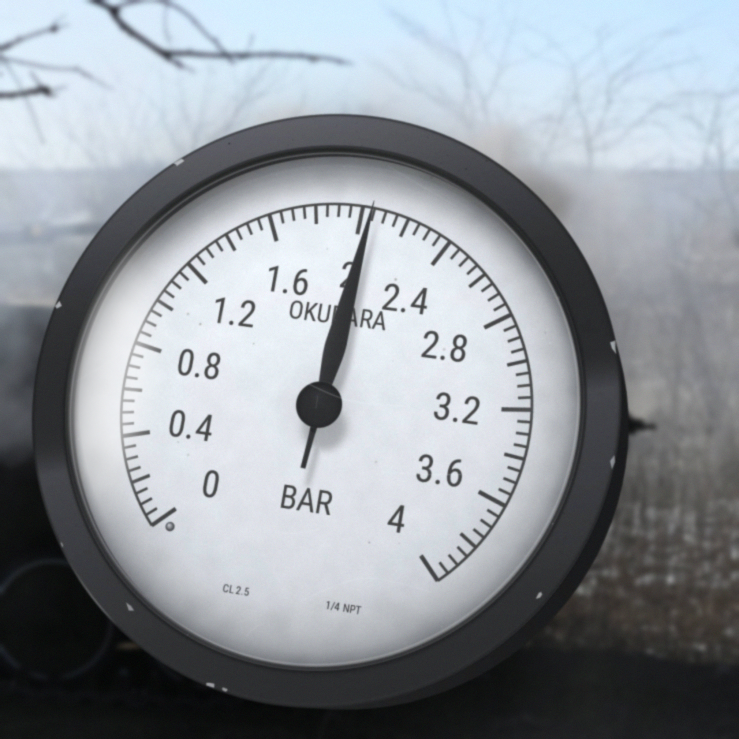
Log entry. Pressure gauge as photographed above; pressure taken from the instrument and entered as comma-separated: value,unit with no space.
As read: 2.05,bar
